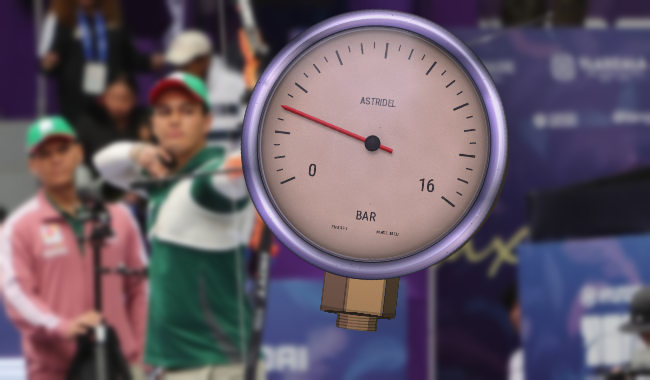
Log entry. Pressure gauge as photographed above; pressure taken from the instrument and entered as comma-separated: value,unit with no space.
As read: 3,bar
